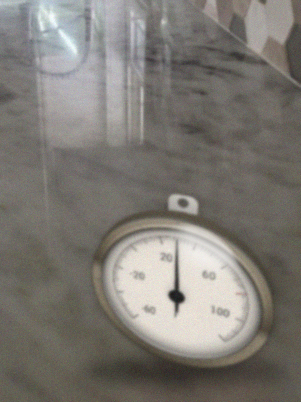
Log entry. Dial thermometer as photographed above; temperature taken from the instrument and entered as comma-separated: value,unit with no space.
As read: 30,°F
